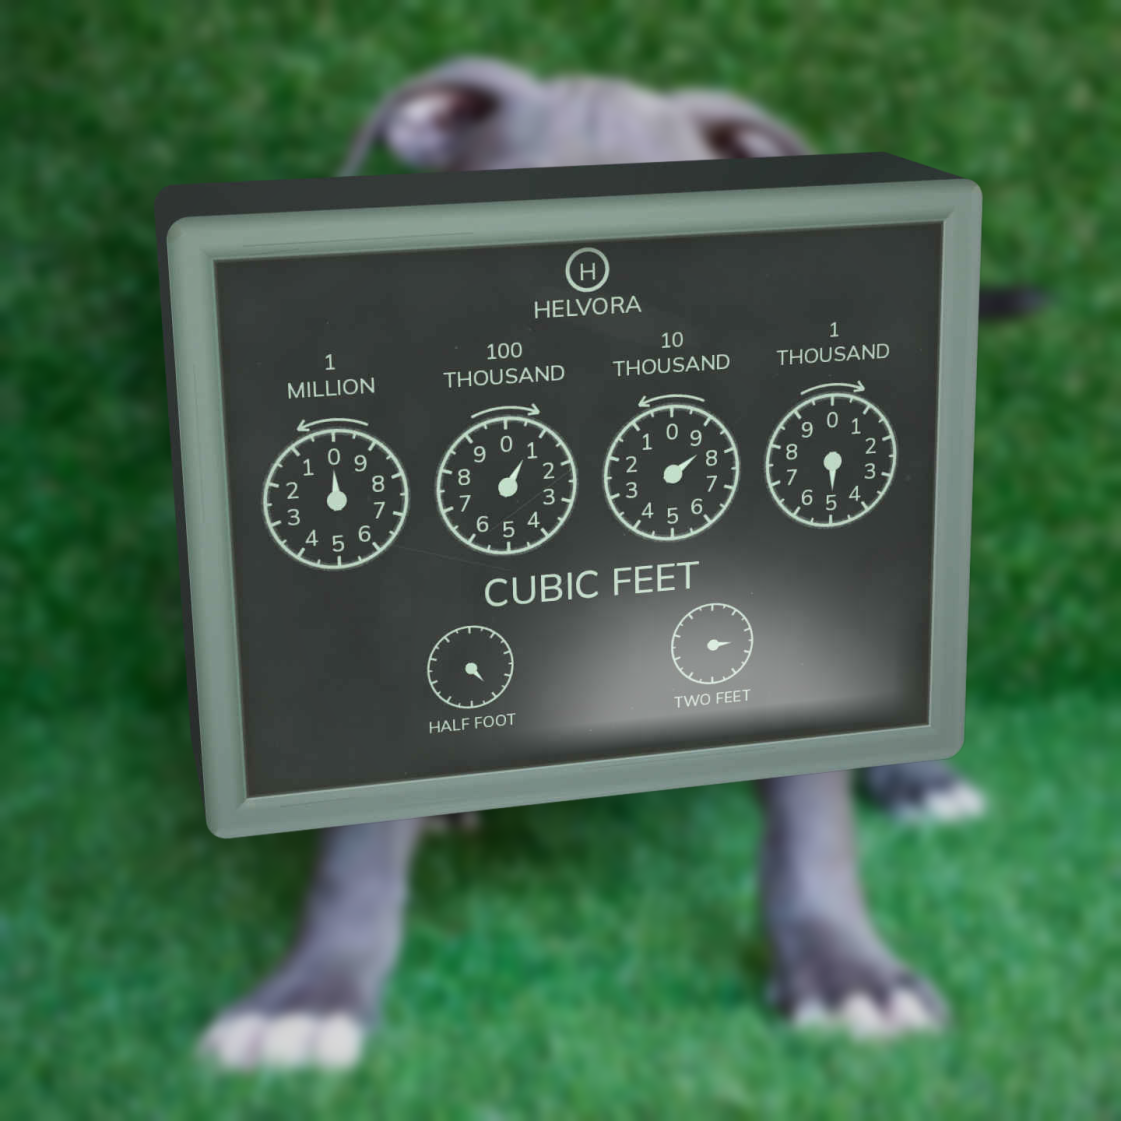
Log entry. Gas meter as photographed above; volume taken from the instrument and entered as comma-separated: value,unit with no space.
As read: 8500,ft³
